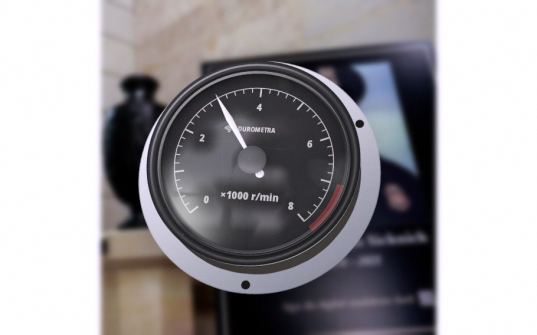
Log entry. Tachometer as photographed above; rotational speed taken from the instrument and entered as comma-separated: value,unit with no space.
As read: 3000,rpm
